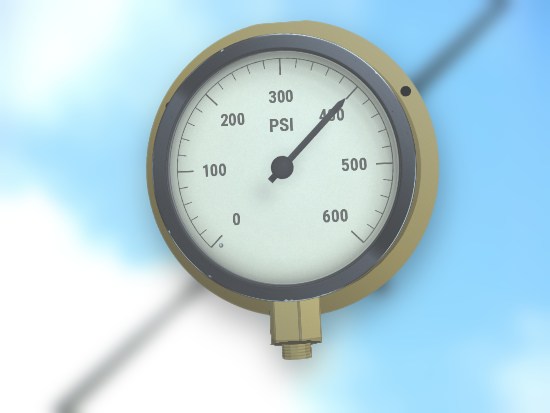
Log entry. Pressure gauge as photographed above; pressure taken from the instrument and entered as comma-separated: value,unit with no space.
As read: 400,psi
